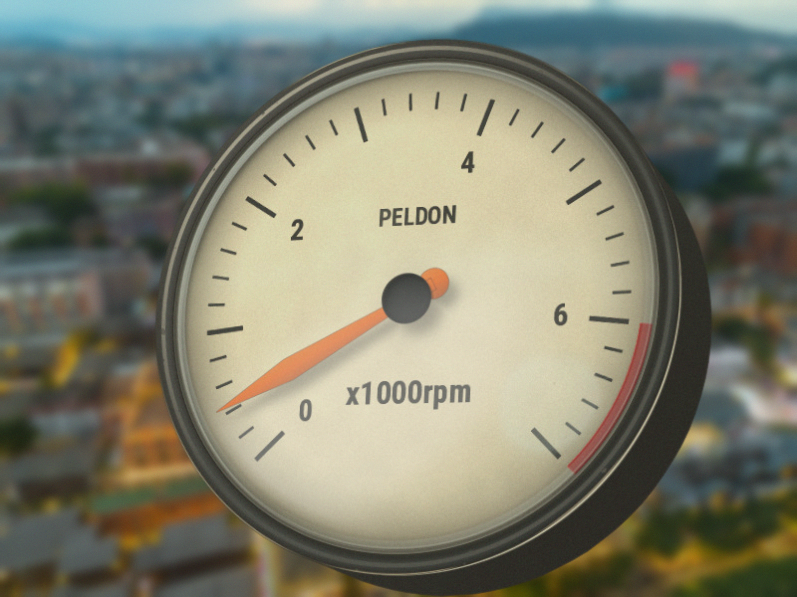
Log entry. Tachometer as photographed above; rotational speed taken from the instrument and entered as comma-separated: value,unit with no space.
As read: 400,rpm
